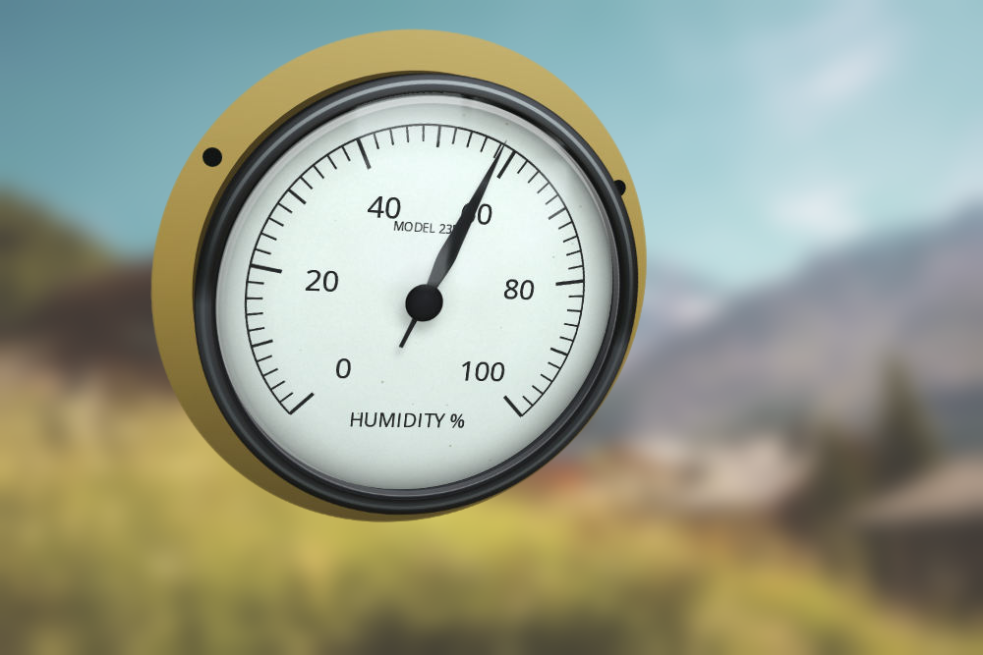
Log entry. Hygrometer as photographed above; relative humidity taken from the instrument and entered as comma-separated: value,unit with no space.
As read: 58,%
